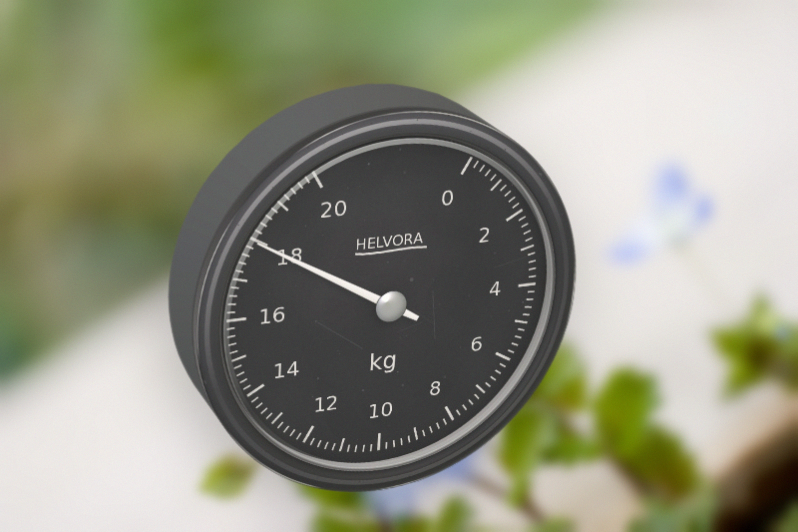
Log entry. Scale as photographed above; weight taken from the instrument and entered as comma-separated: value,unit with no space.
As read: 18,kg
